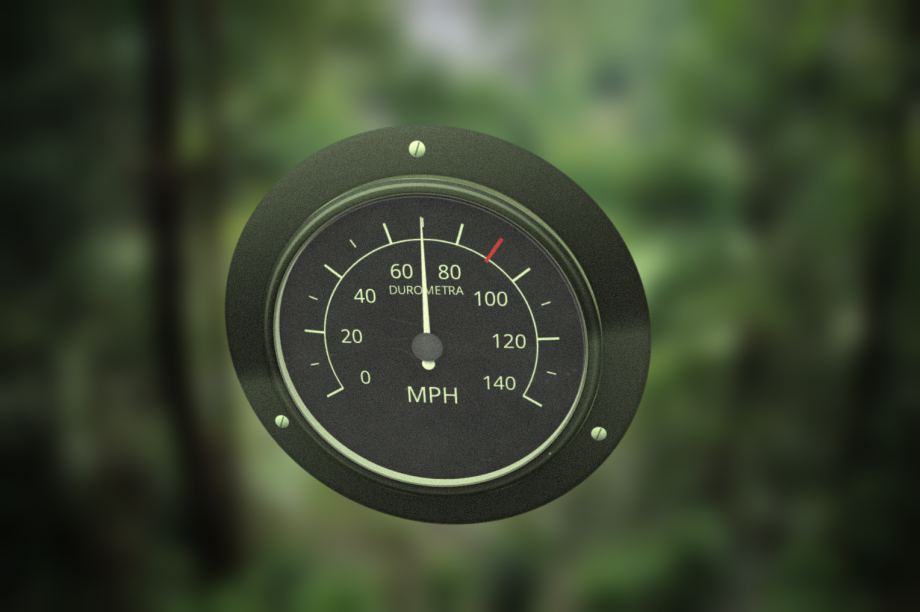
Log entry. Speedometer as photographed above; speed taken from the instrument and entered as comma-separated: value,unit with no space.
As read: 70,mph
